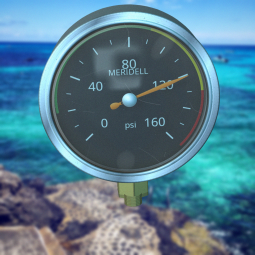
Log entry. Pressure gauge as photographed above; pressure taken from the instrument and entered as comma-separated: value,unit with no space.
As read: 120,psi
